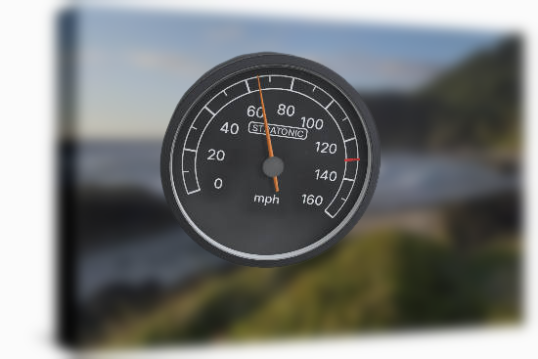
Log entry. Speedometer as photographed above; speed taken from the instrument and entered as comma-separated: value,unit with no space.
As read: 65,mph
